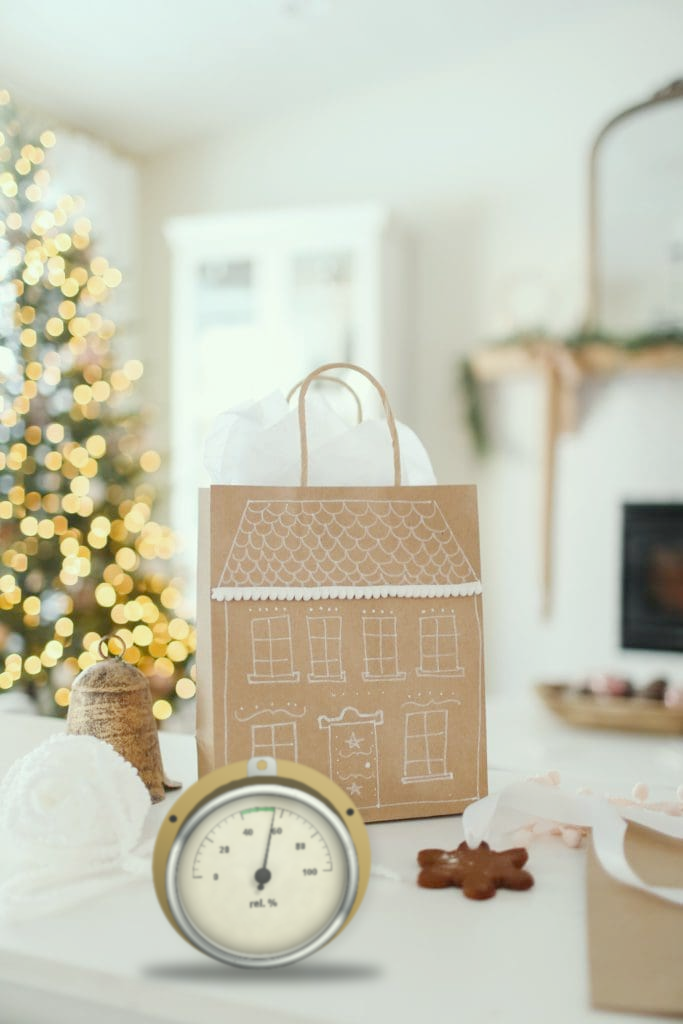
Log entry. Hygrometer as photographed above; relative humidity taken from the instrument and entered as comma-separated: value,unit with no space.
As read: 56,%
